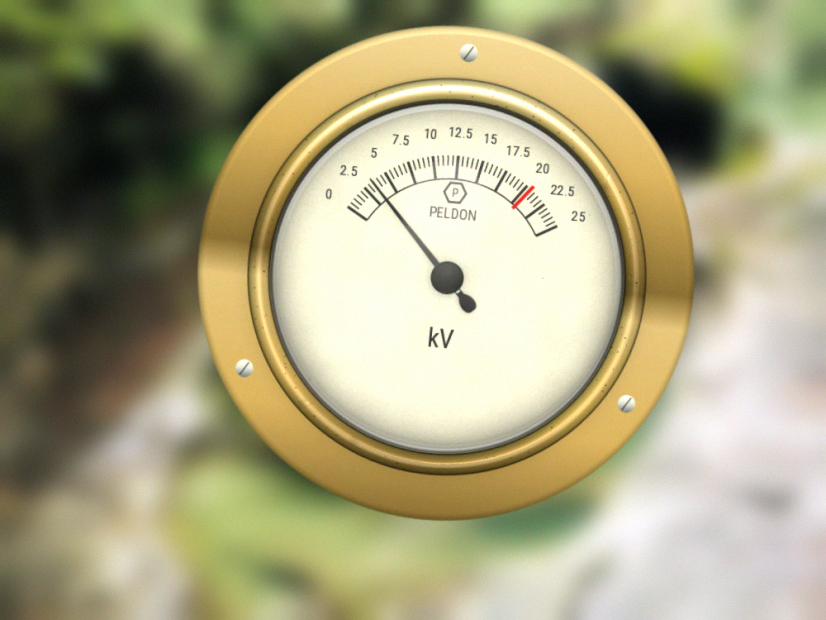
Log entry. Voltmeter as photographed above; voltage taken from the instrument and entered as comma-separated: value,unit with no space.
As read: 3.5,kV
